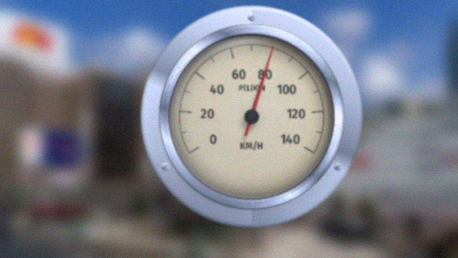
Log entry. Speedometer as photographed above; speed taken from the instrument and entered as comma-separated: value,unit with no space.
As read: 80,km/h
